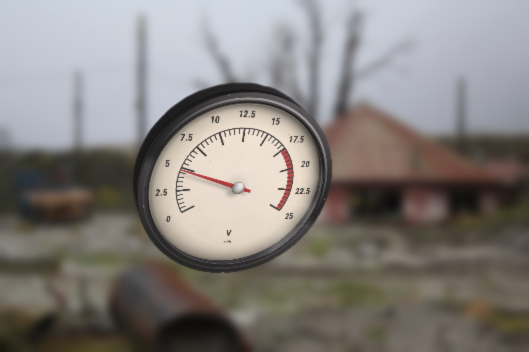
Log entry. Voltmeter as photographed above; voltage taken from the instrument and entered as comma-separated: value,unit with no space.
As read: 5,V
